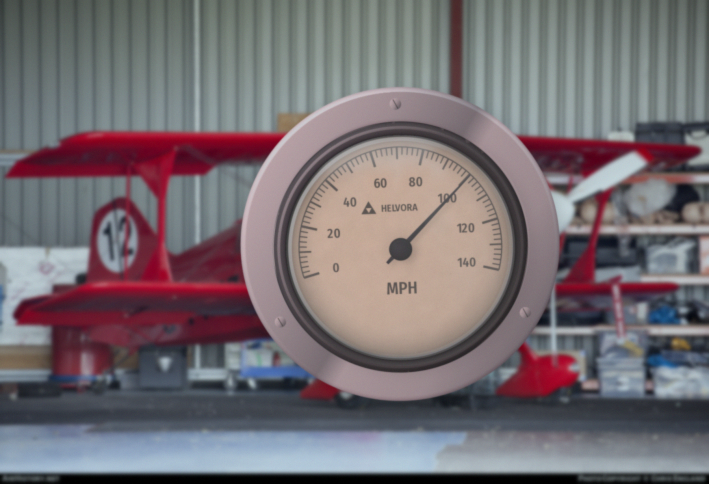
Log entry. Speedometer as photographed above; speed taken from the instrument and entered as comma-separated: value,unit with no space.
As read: 100,mph
